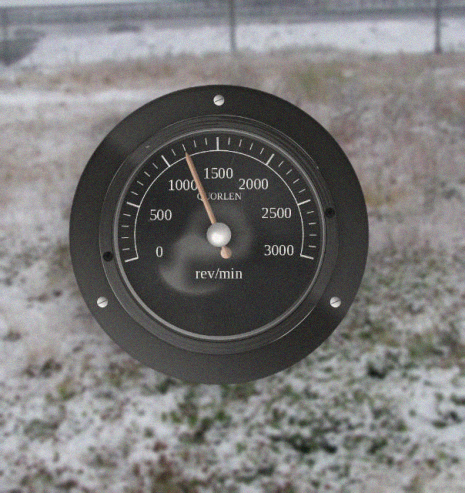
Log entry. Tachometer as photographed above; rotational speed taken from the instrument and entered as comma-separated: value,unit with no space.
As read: 1200,rpm
